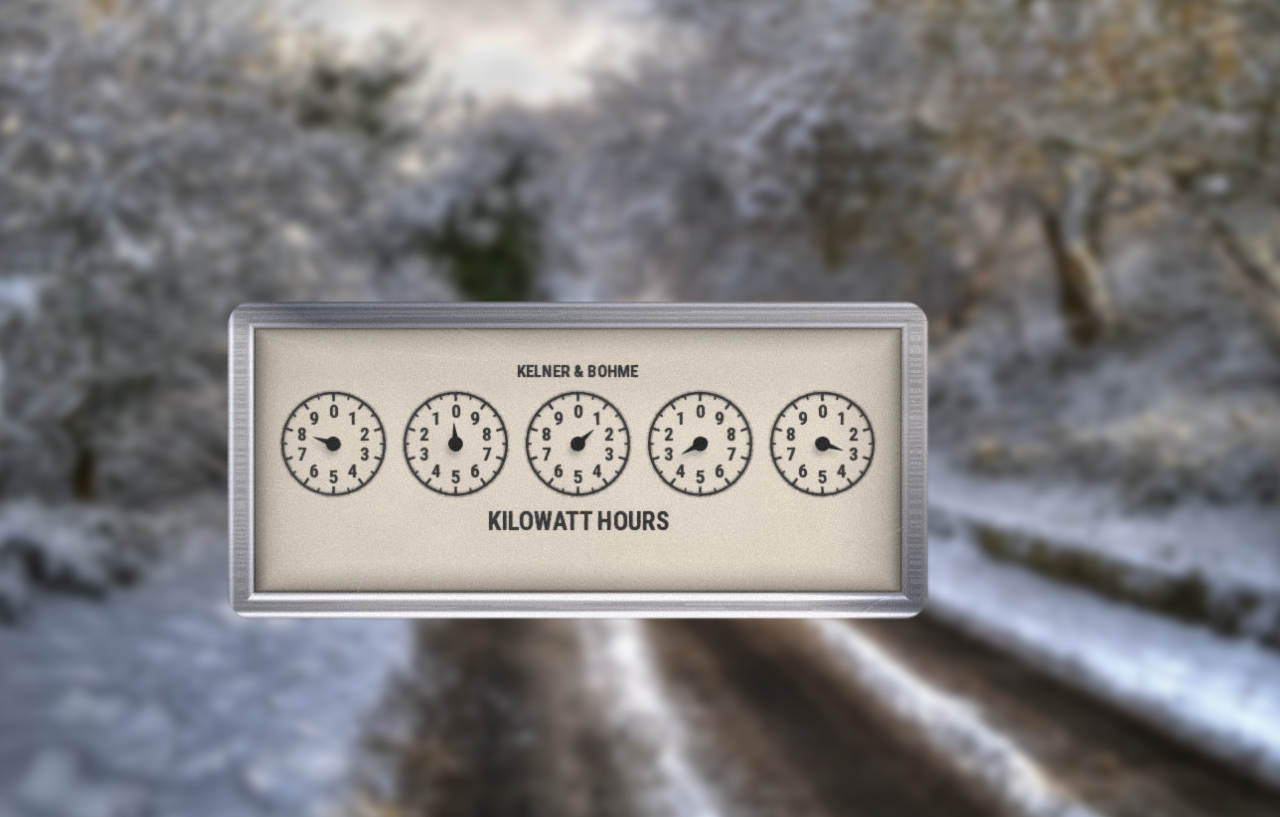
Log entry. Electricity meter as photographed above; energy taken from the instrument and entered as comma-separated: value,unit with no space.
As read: 80133,kWh
